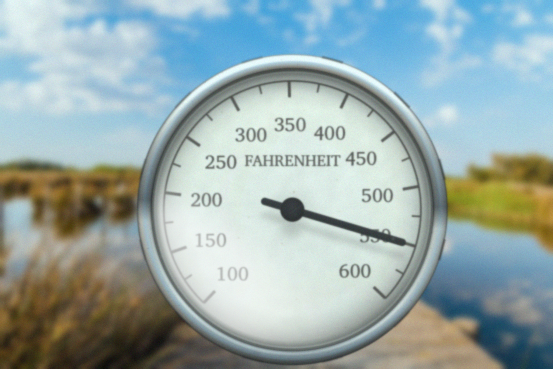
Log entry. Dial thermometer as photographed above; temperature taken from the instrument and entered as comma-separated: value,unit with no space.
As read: 550,°F
